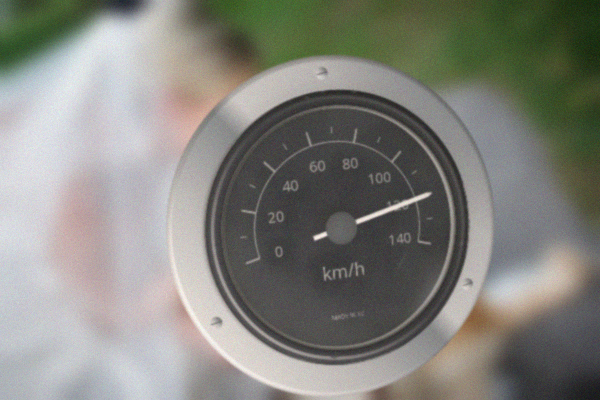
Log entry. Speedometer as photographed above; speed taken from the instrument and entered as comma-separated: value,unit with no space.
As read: 120,km/h
